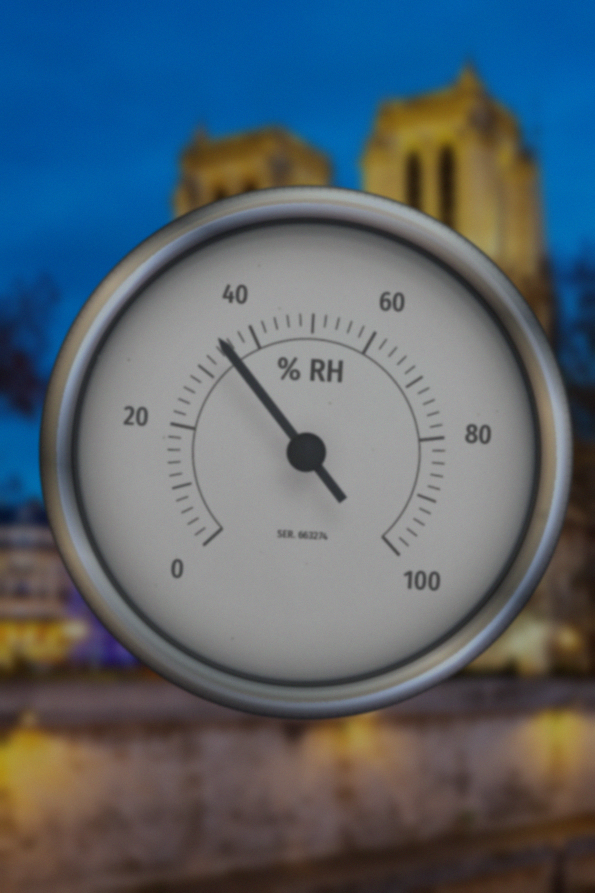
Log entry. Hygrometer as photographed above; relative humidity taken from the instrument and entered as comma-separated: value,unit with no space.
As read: 35,%
